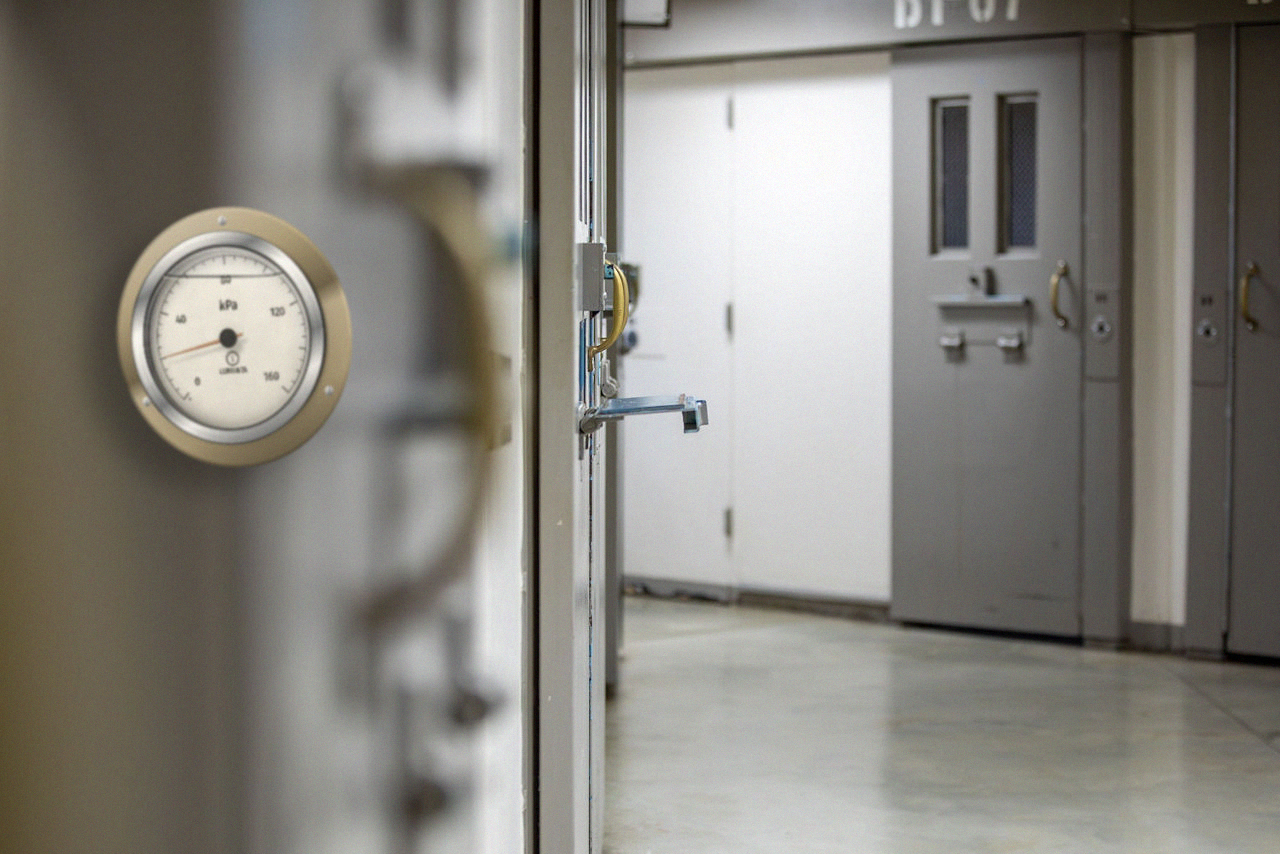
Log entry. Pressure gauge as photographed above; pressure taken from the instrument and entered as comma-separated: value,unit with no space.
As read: 20,kPa
